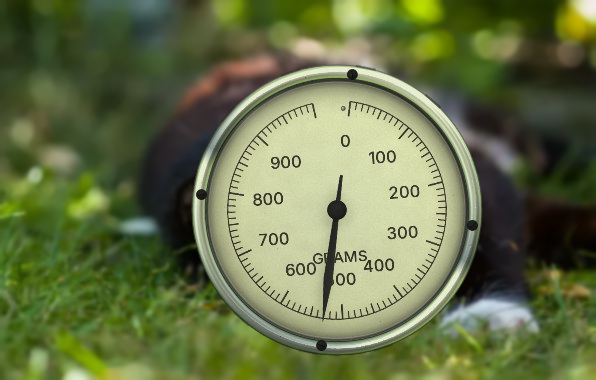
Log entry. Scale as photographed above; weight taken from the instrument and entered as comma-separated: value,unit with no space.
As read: 530,g
